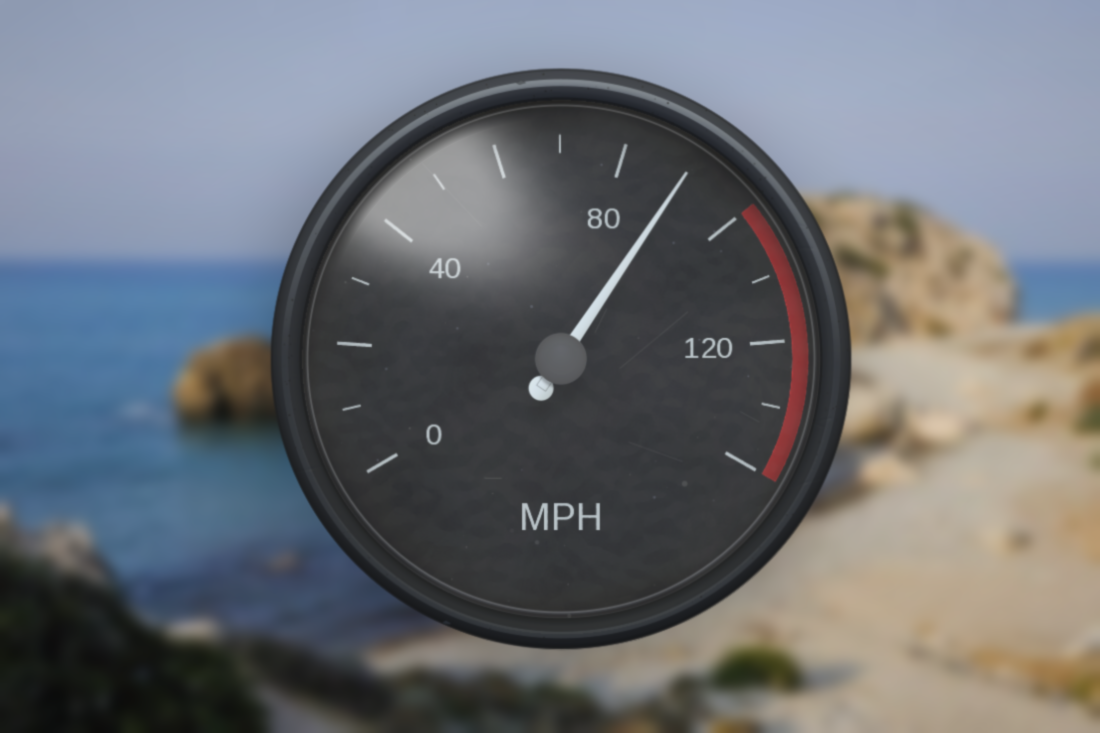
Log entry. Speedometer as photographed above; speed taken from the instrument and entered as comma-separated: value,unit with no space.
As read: 90,mph
